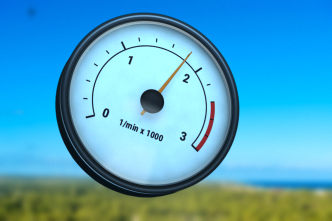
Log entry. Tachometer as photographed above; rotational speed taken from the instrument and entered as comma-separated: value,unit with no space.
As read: 1800,rpm
